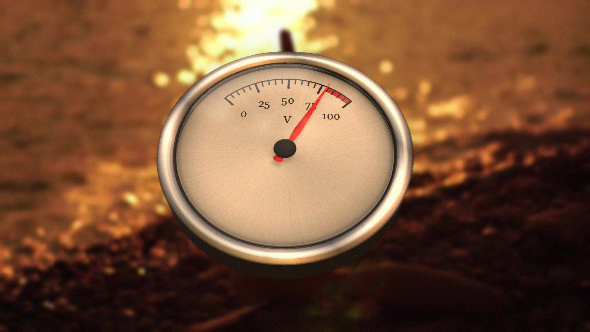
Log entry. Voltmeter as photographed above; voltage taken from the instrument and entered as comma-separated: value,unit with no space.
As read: 80,V
